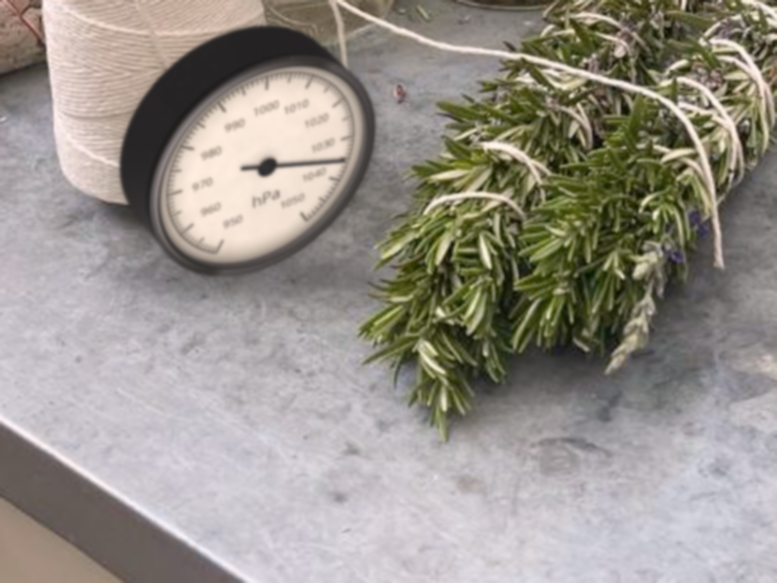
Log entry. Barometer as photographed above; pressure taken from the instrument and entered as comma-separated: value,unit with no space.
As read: 1035,hPa
